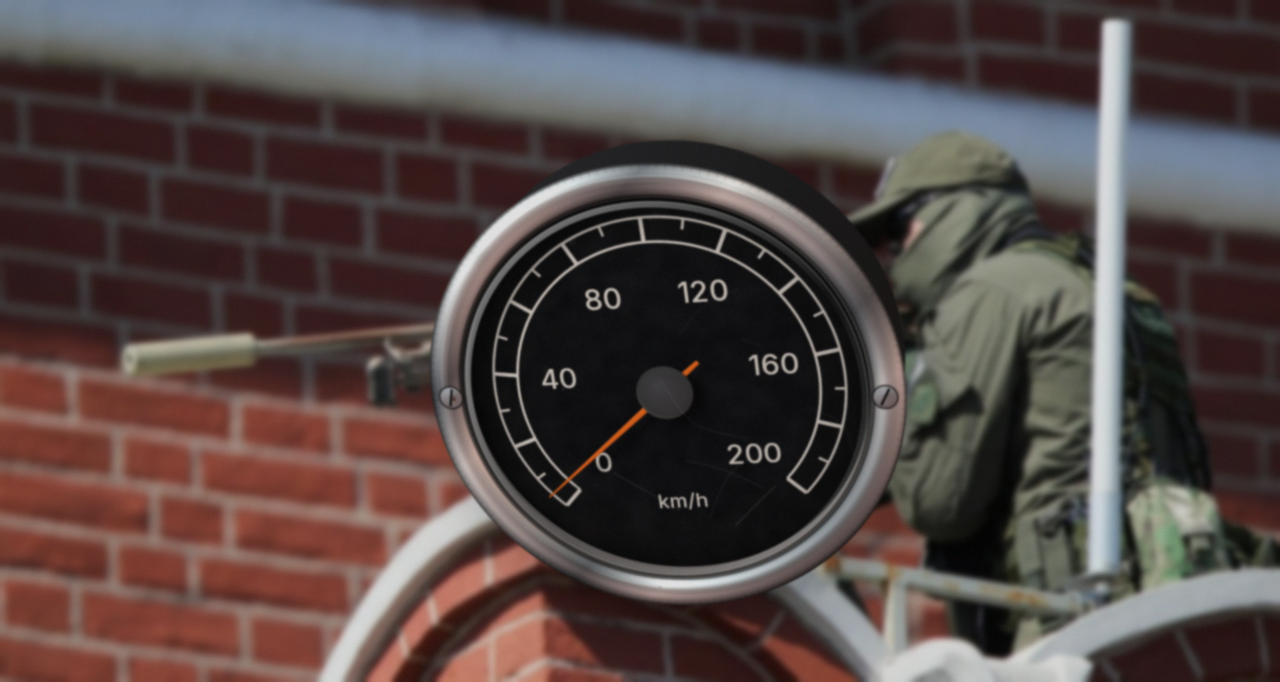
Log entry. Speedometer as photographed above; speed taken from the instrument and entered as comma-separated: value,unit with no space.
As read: 5,km/h
